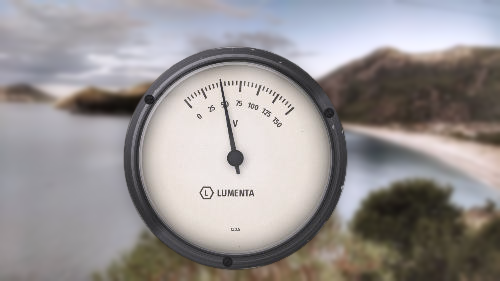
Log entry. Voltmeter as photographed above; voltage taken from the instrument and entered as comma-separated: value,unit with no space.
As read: 50,V
